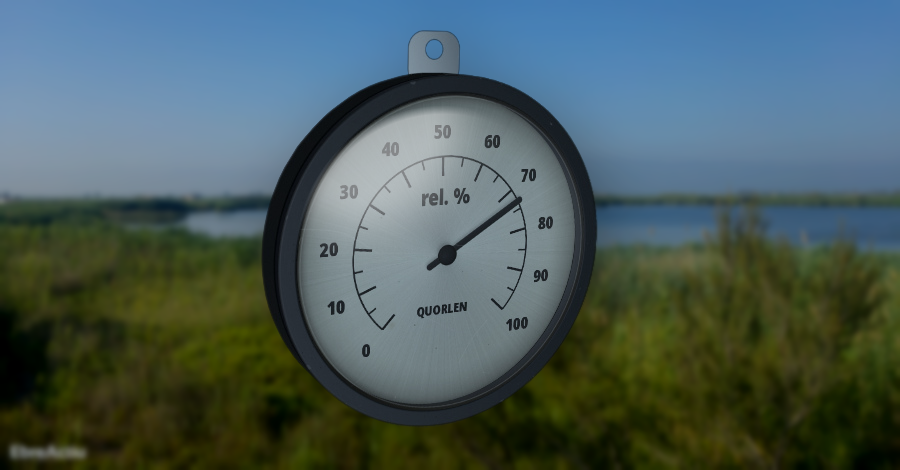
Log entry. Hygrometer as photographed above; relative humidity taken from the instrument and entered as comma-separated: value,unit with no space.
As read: 72.5,%
